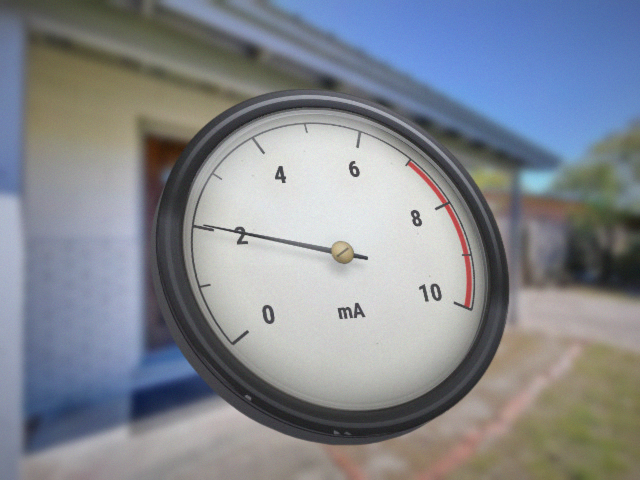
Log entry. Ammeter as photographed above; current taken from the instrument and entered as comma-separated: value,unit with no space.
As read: 2,mA
